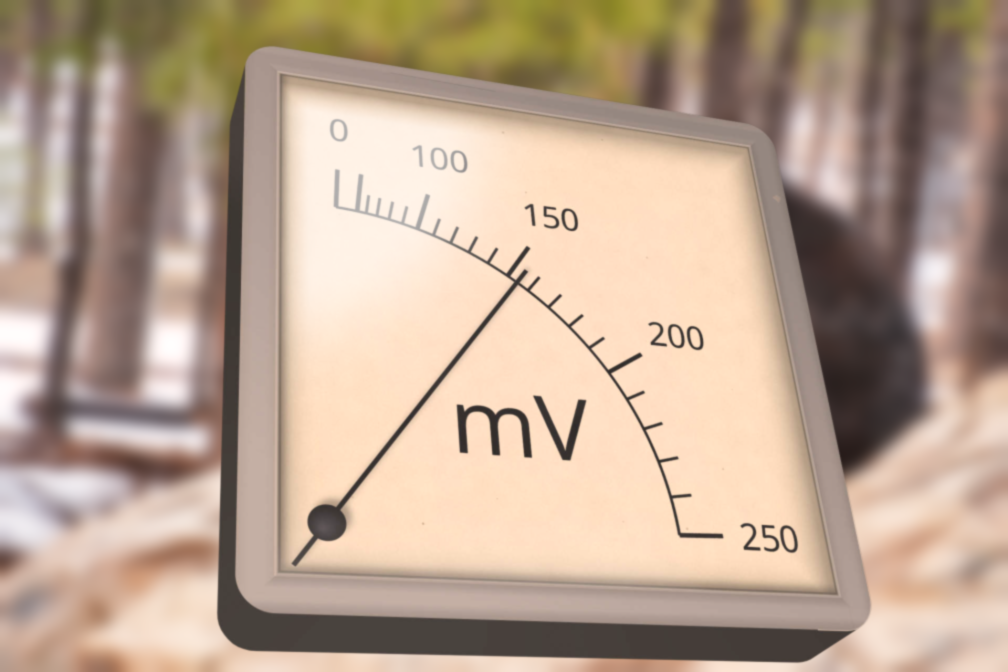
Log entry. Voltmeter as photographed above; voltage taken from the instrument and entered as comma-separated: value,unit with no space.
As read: 155,mV
